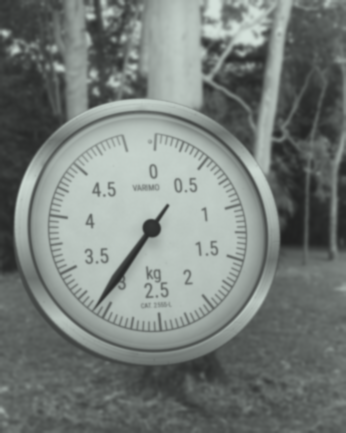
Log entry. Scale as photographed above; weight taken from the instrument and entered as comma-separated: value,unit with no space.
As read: 3.1,kg
